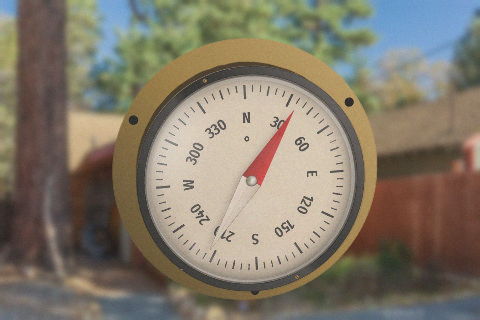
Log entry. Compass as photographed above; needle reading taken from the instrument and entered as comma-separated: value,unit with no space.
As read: 35,°
